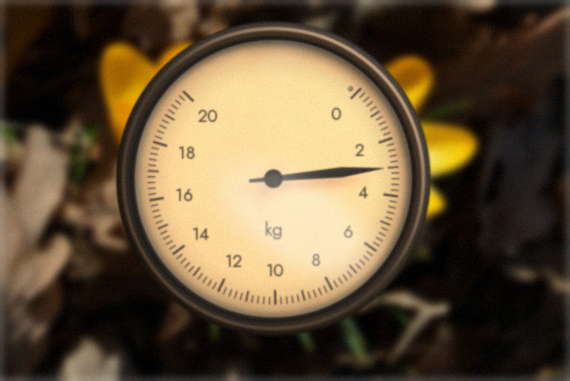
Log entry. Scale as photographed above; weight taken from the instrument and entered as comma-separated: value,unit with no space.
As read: 3,kg
